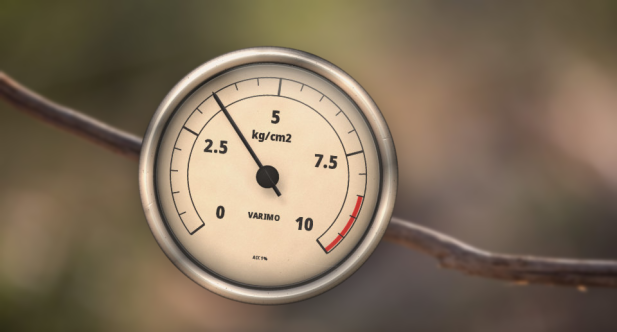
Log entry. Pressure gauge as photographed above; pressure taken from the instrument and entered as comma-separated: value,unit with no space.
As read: 3.5,kg/cm²
